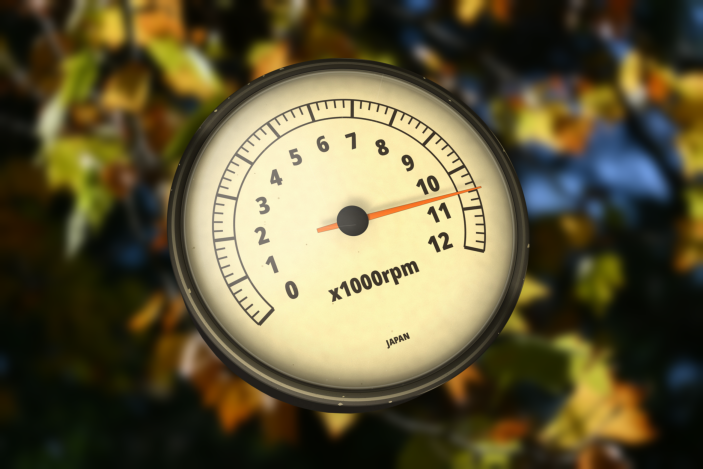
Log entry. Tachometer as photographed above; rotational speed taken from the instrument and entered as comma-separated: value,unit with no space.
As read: 10600,rpm
